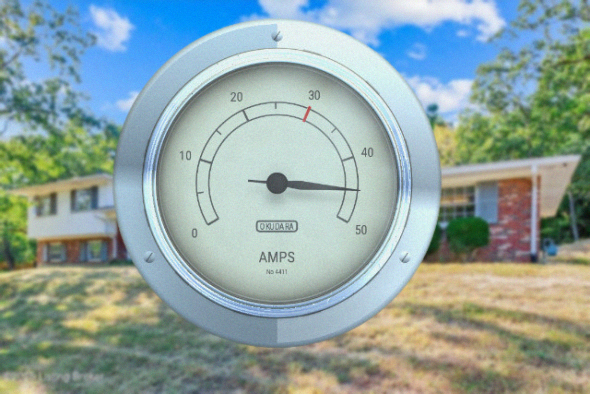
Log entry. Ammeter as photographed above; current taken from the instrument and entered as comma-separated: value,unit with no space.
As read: 45,A
